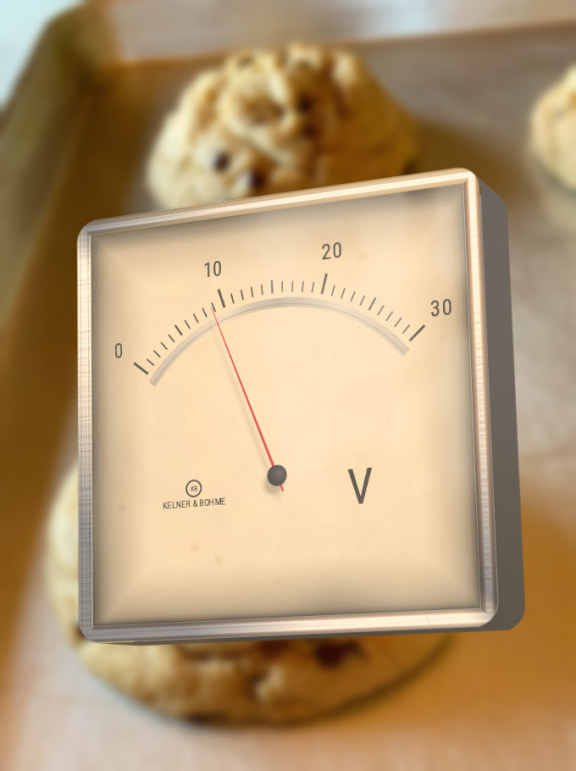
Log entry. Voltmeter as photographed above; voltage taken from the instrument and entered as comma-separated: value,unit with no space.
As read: 9,V
